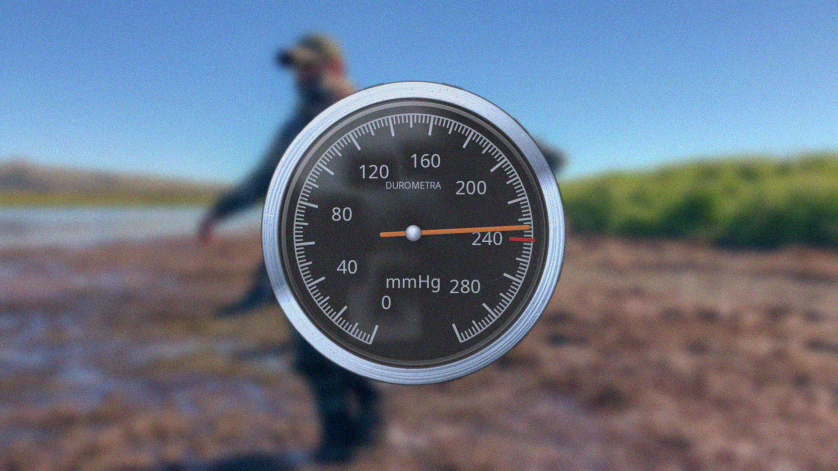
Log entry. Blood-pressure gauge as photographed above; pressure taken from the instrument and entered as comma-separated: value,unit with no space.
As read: 234,mmHg
